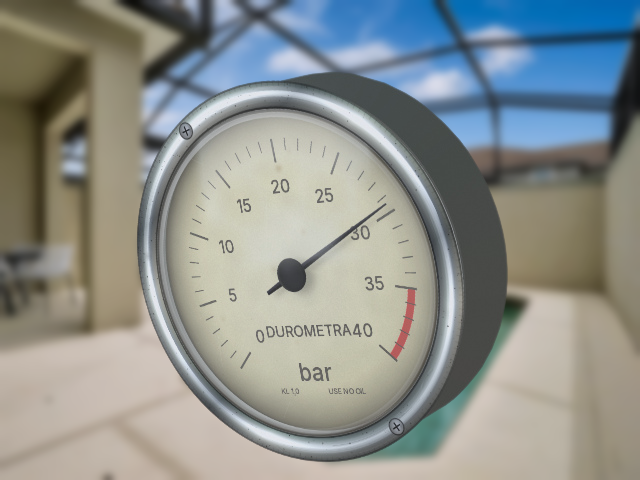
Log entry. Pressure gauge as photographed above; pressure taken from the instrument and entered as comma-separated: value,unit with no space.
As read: 29.5,bar
